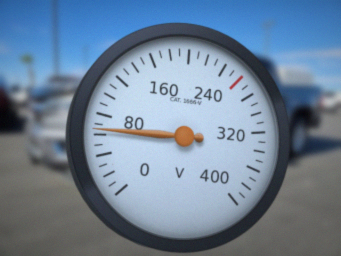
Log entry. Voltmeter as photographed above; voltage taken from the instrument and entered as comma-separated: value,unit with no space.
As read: 65,V
